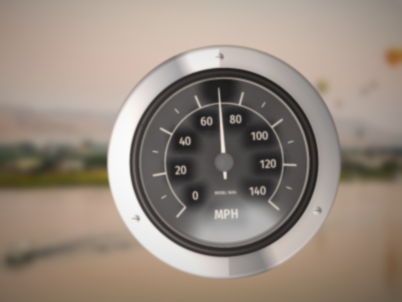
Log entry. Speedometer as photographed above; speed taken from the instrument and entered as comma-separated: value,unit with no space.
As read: 70,mph
